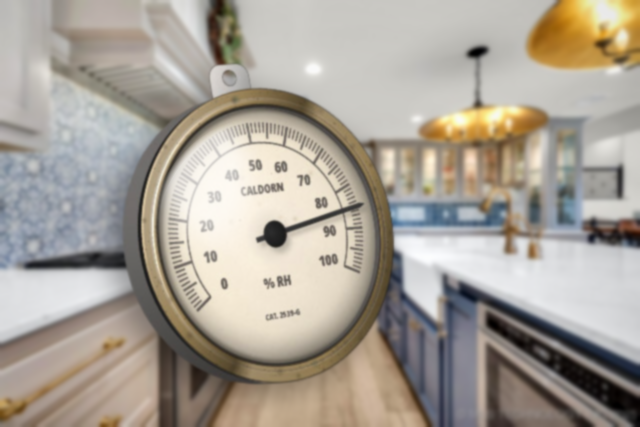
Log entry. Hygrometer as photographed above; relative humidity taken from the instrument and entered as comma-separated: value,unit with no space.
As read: 85,%
